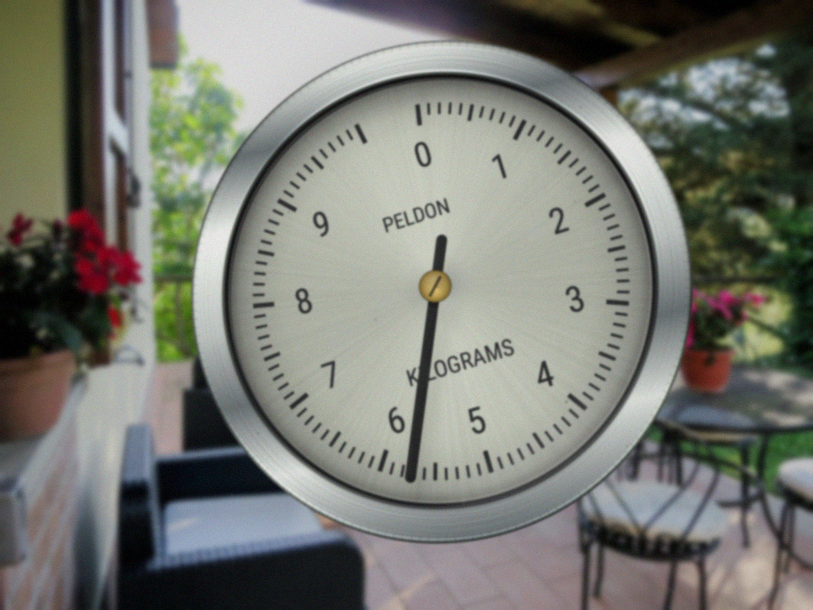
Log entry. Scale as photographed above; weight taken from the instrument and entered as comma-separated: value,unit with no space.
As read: 5.7,kg
